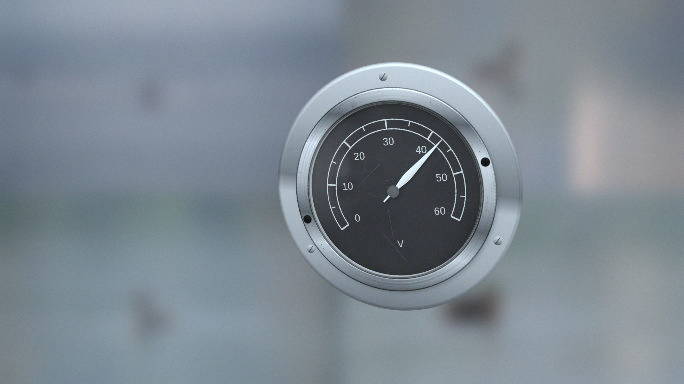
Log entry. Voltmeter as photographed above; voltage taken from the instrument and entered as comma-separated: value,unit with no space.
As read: 42.5,V
